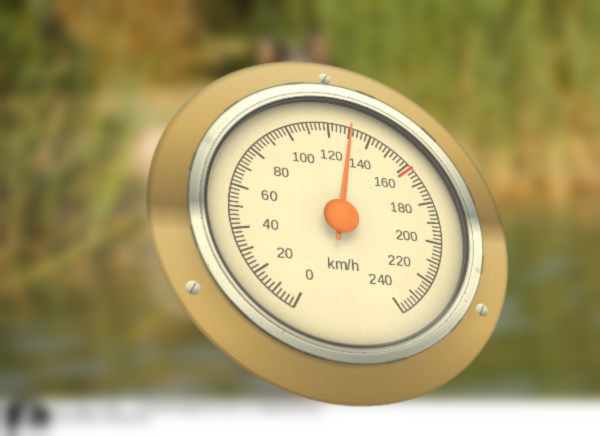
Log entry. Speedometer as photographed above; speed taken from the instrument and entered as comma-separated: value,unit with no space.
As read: 130,km/h
